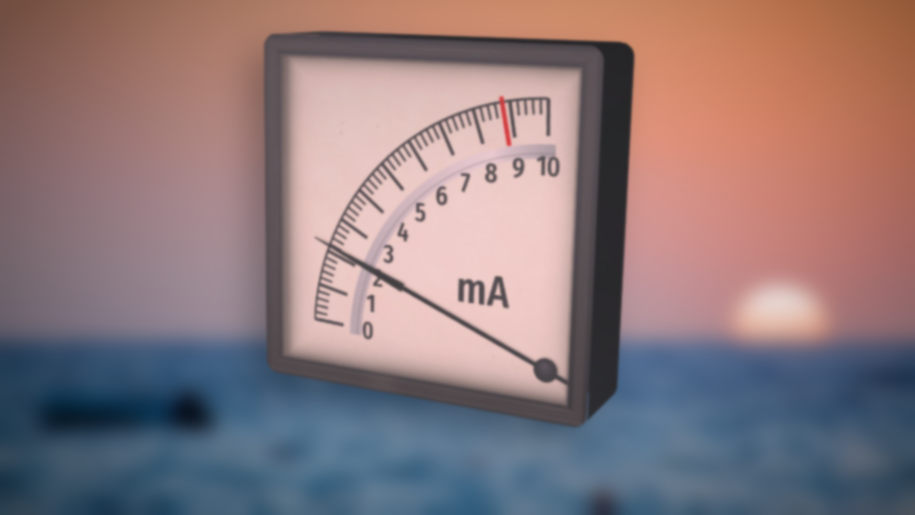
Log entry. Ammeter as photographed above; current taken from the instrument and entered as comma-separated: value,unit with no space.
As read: 2.2,mA
